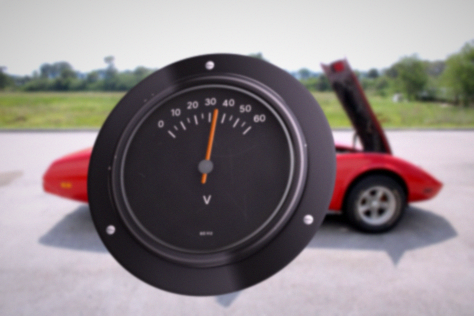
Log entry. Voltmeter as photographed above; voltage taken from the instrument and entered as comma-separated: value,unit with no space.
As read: 35,V
